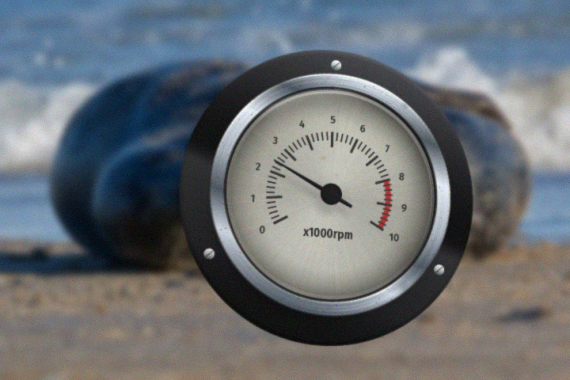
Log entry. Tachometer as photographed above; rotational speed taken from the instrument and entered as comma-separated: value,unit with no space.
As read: 2400,rpm
